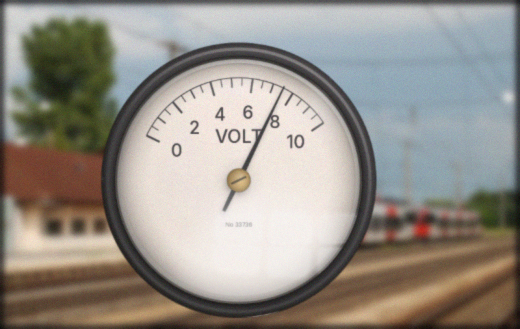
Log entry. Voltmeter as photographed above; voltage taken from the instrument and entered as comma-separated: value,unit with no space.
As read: 7.5,V
